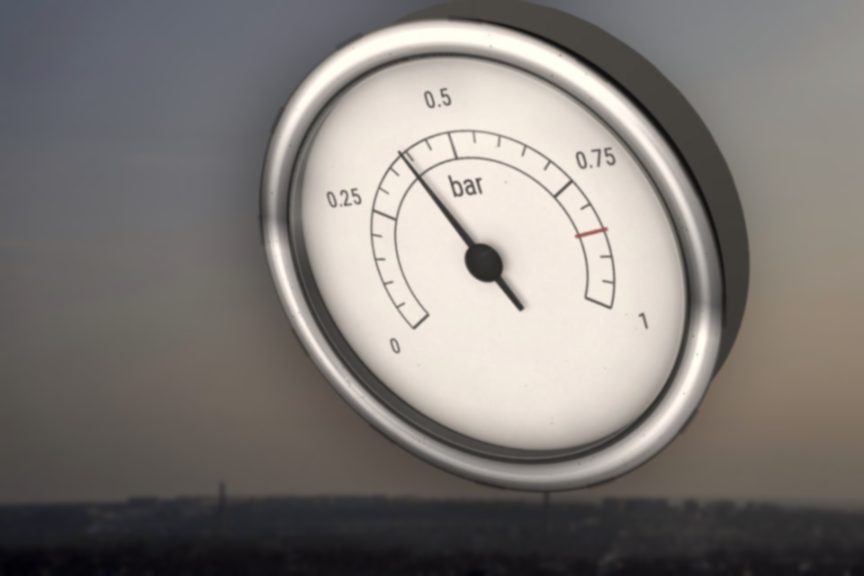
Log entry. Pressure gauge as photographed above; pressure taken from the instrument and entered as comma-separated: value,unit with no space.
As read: 0.4,bar
